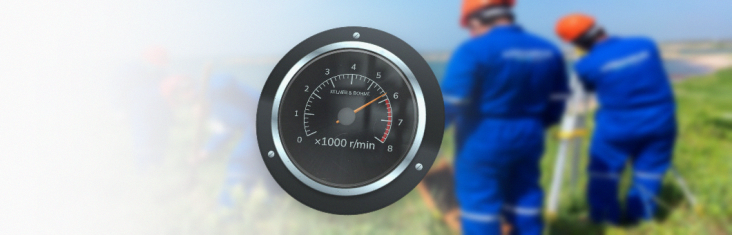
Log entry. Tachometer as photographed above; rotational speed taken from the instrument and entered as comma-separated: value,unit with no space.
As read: 5800,rpm
